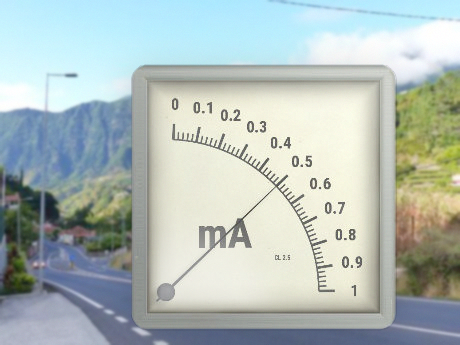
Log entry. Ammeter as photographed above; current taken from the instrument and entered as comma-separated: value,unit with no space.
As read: 0.5,mA
